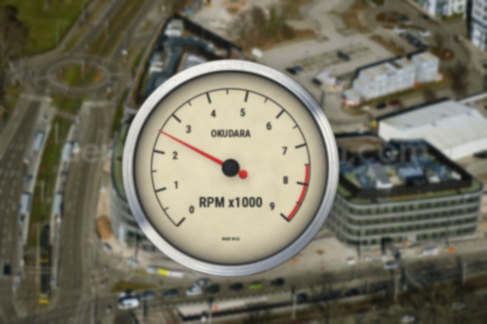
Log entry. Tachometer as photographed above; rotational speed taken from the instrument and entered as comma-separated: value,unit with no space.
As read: 2500,rpm
